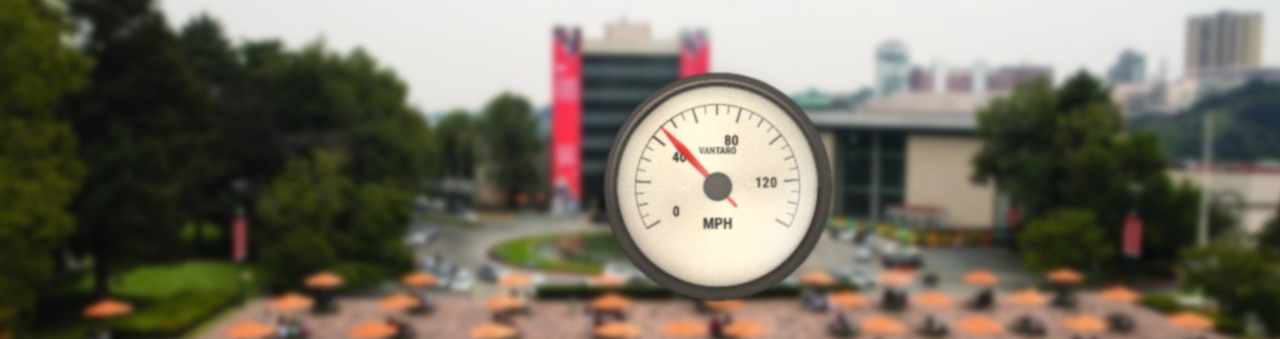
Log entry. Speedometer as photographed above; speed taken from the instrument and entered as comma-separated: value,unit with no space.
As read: 45,mph
